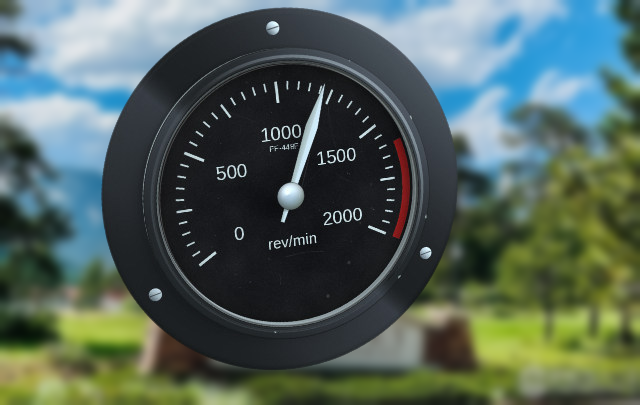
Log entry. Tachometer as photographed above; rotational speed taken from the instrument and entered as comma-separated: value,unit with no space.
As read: 1200,rpm
